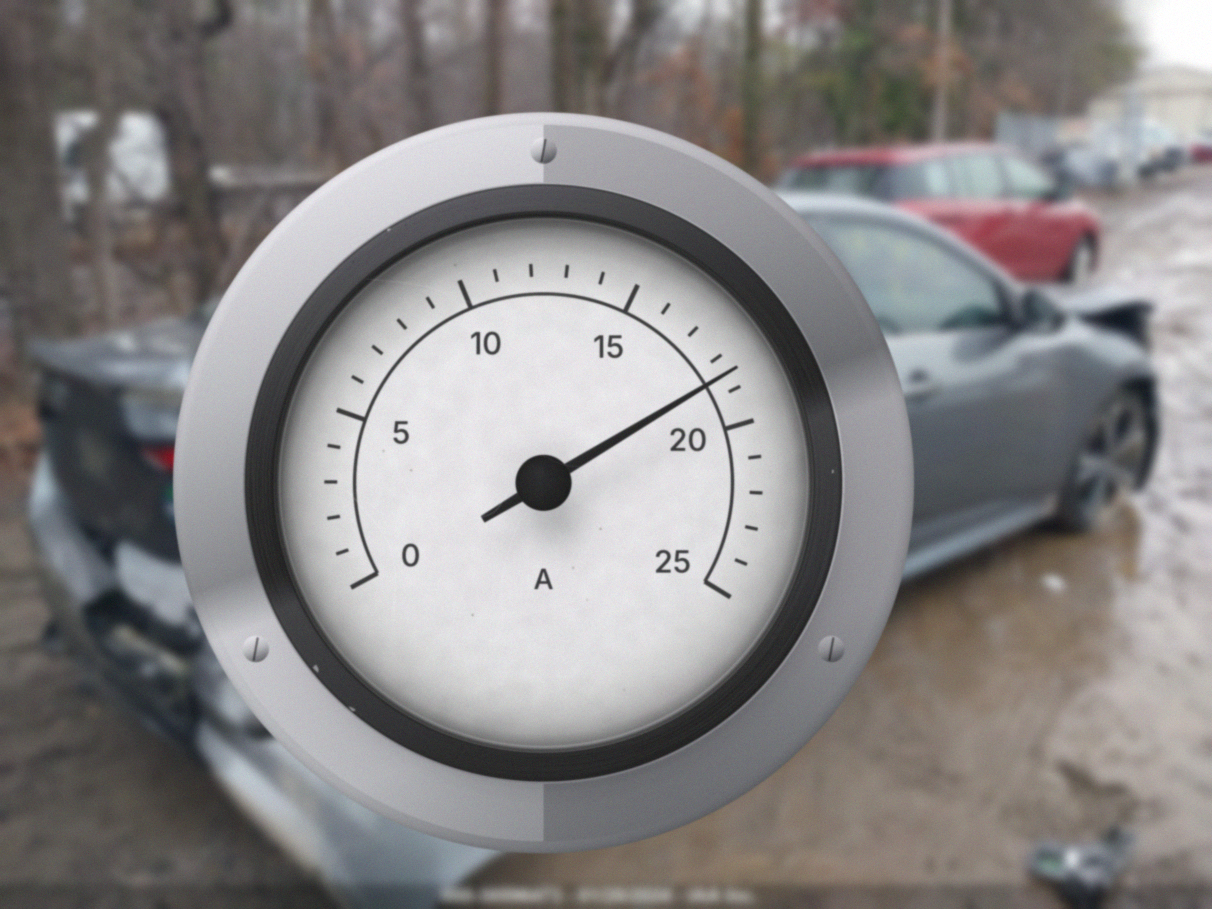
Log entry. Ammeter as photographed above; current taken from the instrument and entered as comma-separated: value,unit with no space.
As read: 18.5,A
